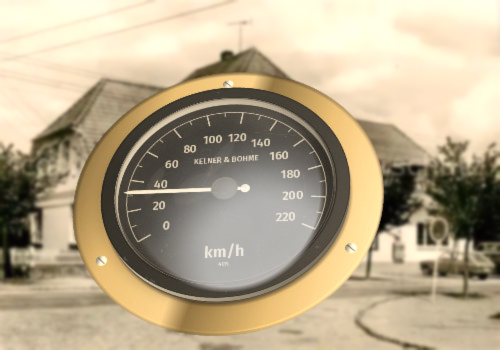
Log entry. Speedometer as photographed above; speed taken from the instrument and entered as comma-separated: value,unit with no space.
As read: 30,km/h
